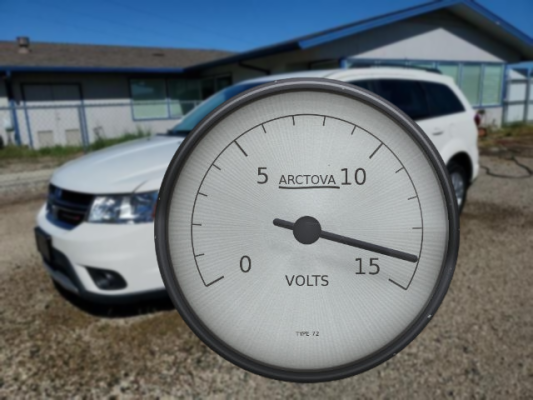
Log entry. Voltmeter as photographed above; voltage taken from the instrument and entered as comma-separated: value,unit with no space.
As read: 14,V
